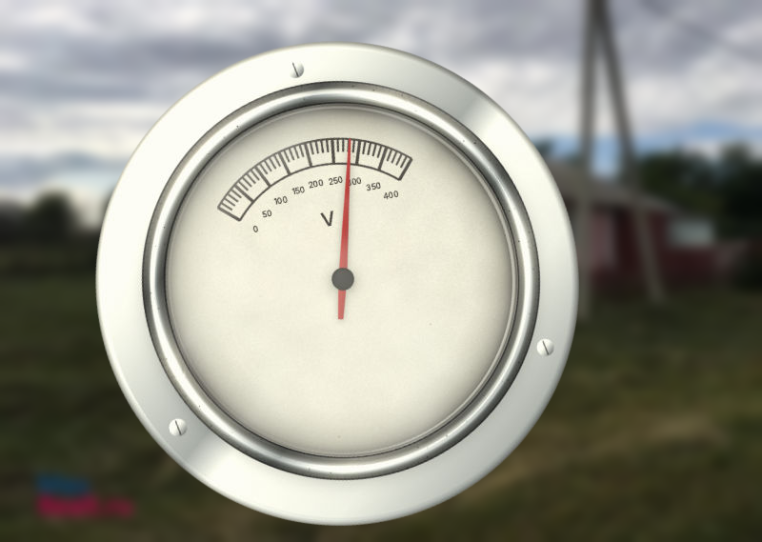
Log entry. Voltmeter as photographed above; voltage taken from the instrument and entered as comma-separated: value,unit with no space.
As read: 280,V
